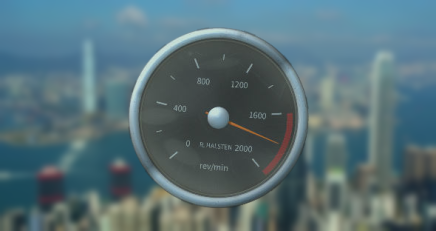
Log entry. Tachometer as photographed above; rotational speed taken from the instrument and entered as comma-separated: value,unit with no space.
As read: 1800,rpm
